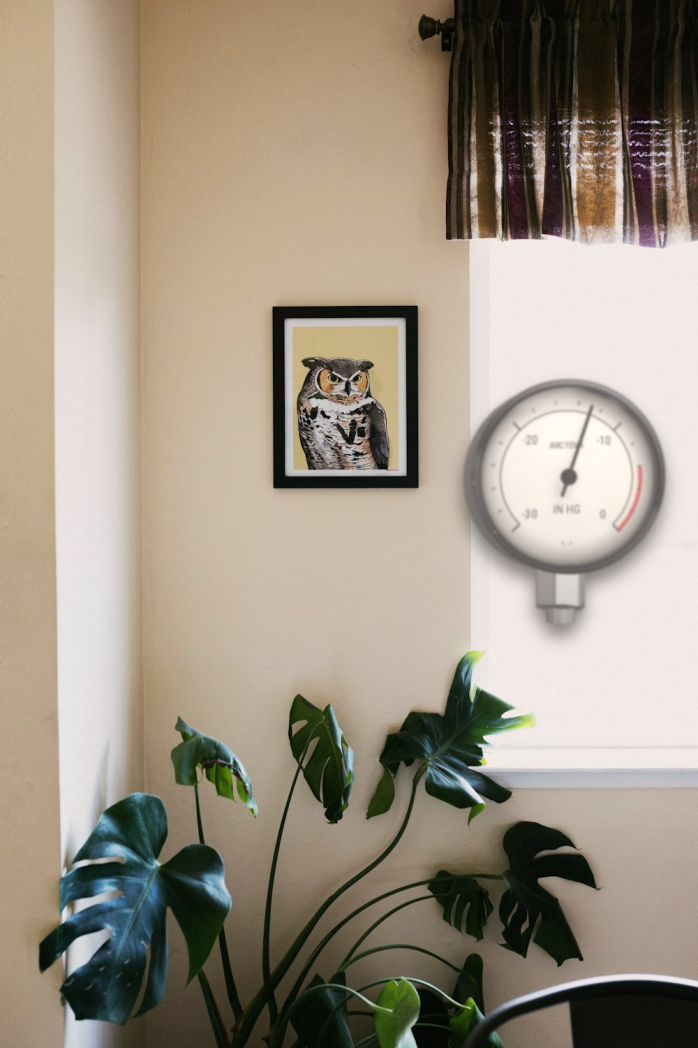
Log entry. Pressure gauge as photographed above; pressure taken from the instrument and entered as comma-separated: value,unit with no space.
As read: -13,inHg
